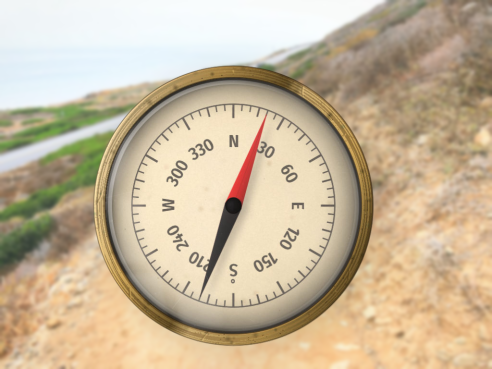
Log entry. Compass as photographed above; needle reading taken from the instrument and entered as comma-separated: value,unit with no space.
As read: 20,°
